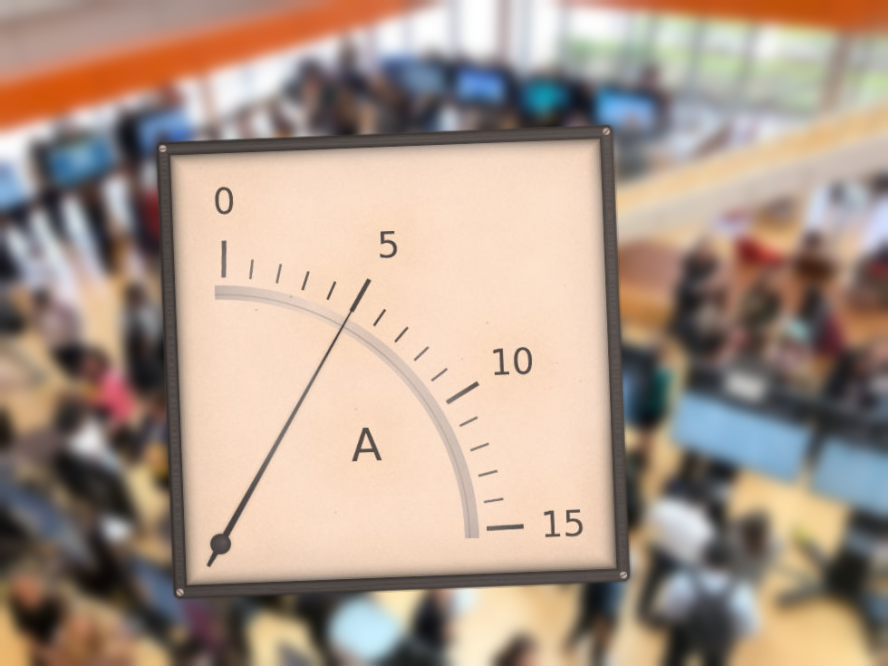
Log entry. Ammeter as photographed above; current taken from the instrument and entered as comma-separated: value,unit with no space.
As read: 5,A
